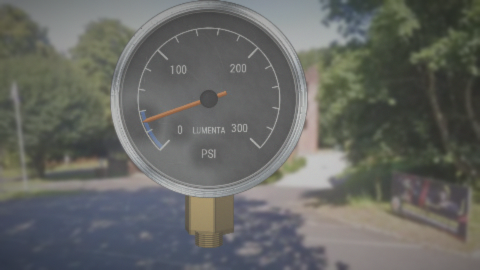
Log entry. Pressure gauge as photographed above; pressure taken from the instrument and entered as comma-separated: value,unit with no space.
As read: 30,psi
